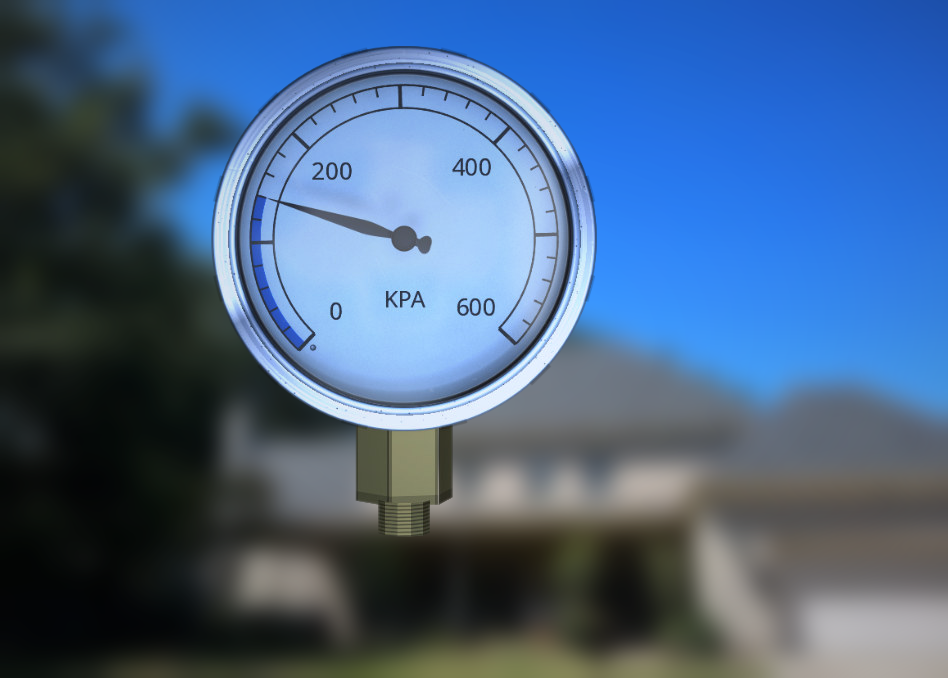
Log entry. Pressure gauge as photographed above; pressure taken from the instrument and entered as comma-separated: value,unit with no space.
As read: 140,kPa
